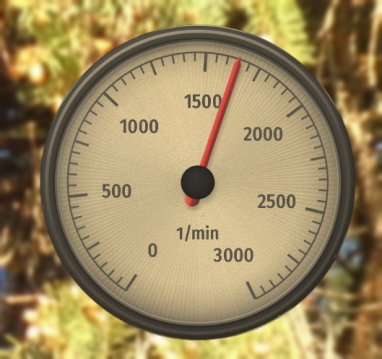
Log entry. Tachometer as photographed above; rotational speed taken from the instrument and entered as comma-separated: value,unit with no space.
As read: 1650,rpm
